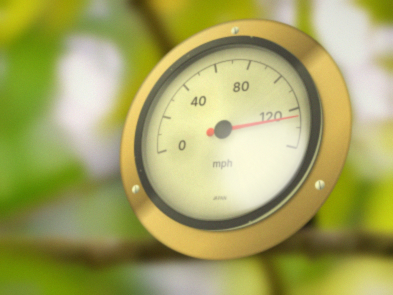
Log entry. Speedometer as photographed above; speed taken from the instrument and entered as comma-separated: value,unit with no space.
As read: 125,mph
